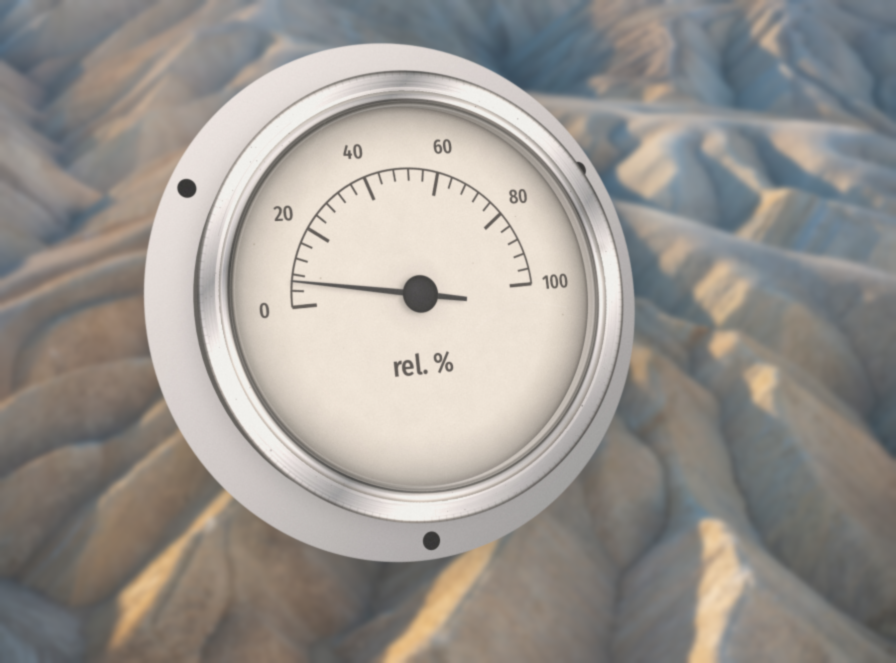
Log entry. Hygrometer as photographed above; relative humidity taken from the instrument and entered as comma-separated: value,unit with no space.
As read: 6,%
